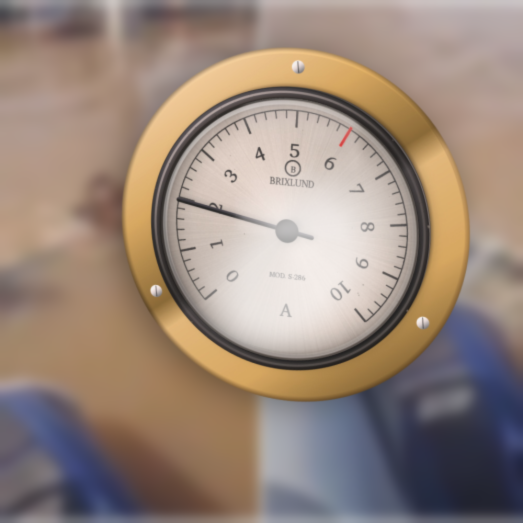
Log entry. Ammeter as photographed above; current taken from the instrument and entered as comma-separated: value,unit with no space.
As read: 2,A
